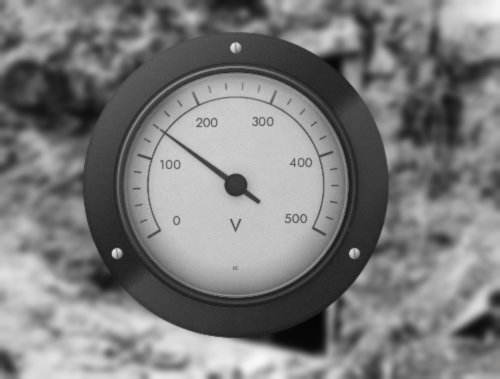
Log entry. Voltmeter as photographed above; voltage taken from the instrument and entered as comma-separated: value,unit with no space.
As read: 140,V
